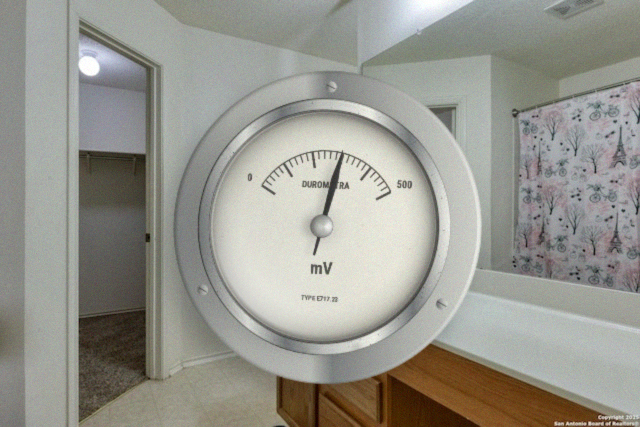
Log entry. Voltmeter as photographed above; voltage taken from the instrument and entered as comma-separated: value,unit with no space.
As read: 300,mV
